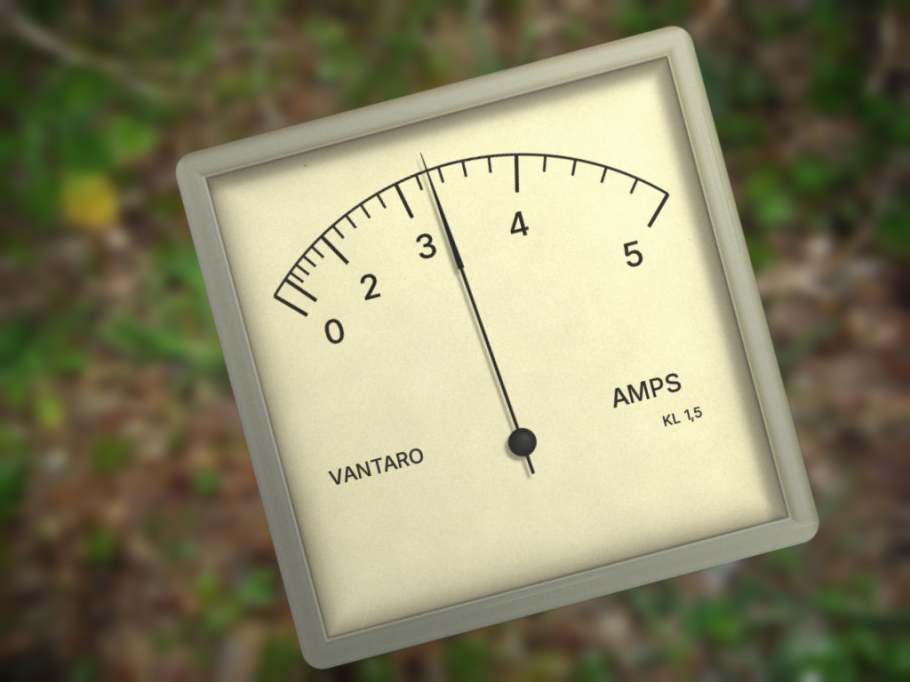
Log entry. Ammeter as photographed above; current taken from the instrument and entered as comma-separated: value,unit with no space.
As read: 3.3,A
